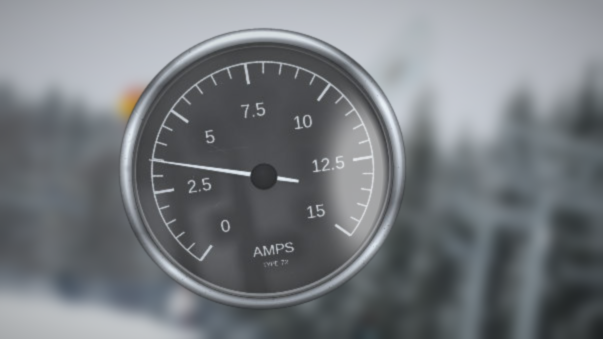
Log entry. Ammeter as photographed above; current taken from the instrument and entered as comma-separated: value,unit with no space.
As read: 3.5,A
